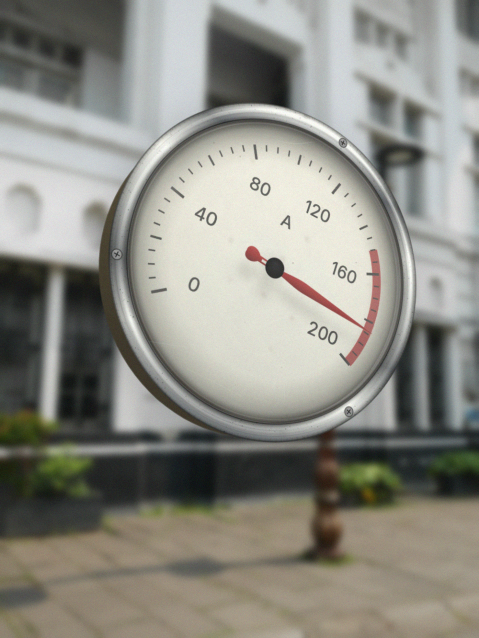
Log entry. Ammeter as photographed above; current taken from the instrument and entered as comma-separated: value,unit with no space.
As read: 185,A
